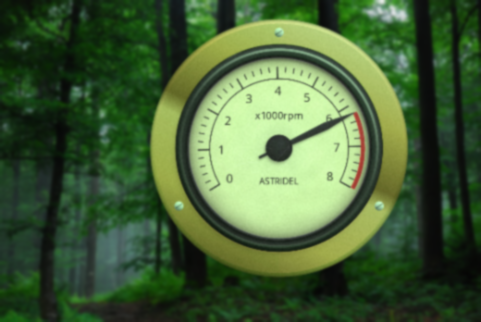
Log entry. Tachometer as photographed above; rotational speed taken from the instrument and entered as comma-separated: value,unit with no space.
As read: 6200,rpm
